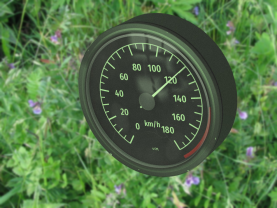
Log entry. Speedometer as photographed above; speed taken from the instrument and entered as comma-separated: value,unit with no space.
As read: 120,km/h
